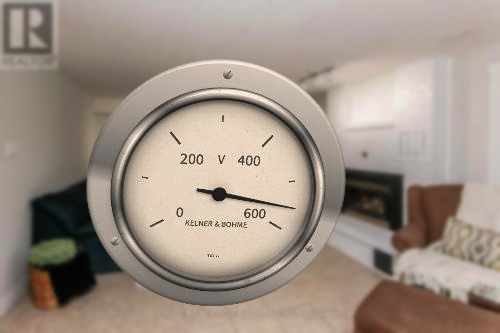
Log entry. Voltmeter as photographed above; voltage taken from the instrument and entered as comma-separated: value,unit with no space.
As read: 550,V
